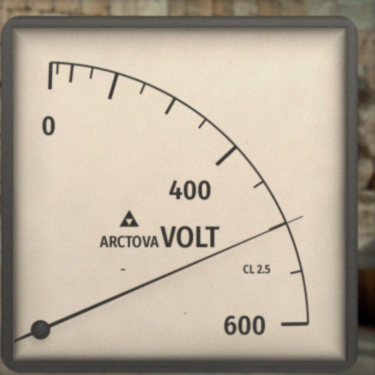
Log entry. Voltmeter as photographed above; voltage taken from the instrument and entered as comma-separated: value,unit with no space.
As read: 500,V
